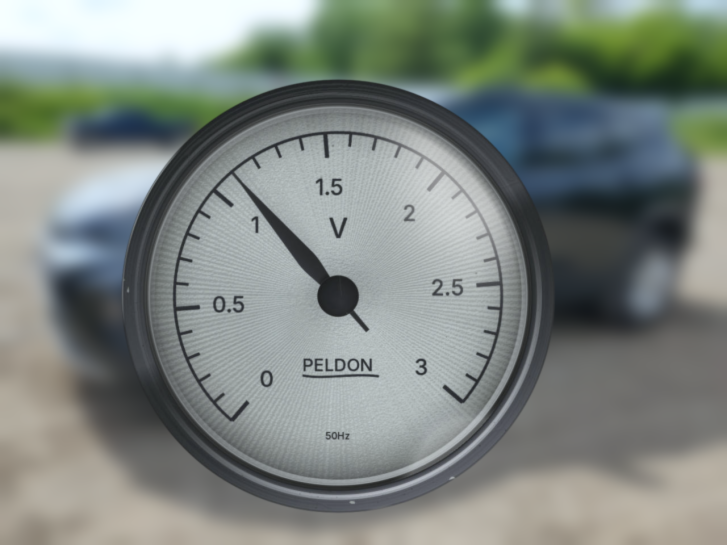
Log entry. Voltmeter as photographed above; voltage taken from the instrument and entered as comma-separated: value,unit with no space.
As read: 1.1,V
